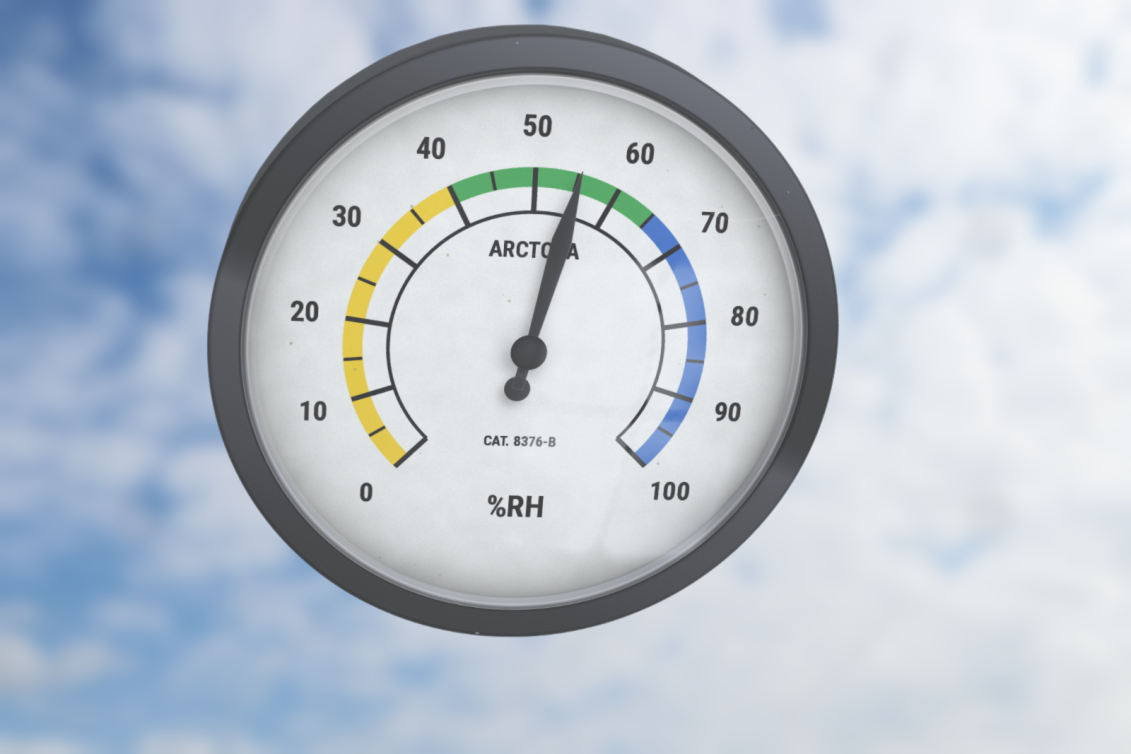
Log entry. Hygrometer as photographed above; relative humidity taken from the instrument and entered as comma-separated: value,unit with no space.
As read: 55,%
